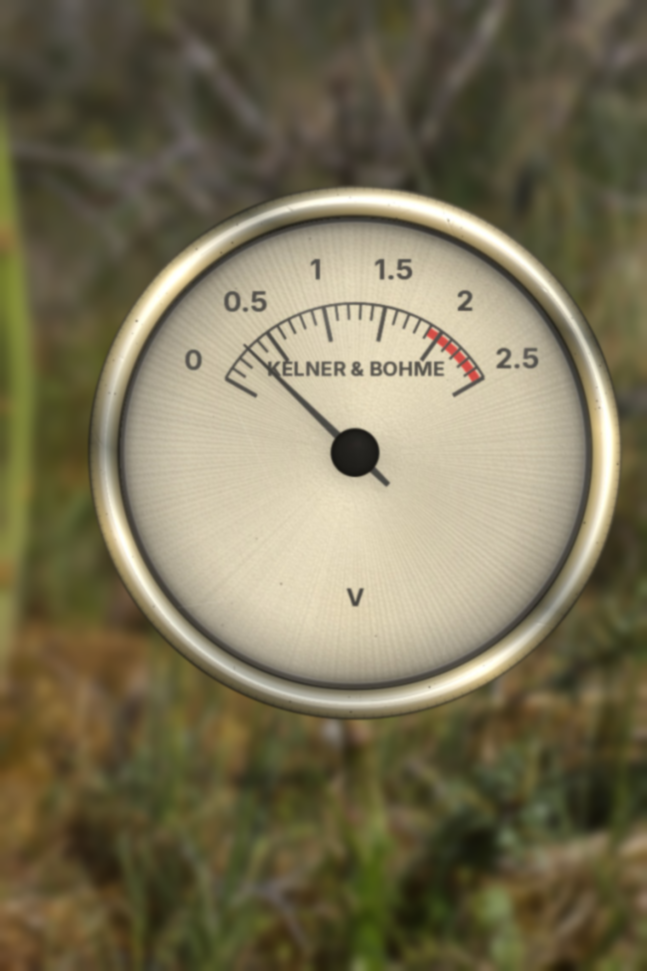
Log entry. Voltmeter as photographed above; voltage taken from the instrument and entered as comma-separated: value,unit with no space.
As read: 0.3,V
